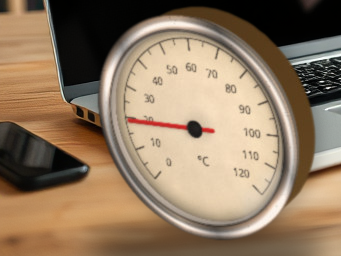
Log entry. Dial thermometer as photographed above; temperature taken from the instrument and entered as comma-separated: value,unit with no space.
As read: 20,°C
